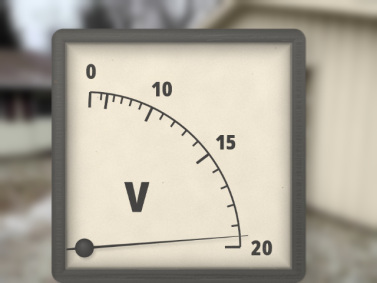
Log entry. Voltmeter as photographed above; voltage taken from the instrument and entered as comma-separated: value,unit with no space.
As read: 19.5,V
